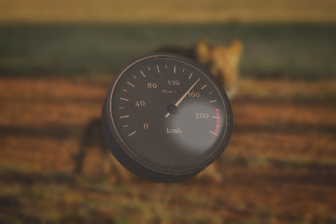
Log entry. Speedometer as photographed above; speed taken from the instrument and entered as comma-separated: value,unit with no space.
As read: 150,km/h
